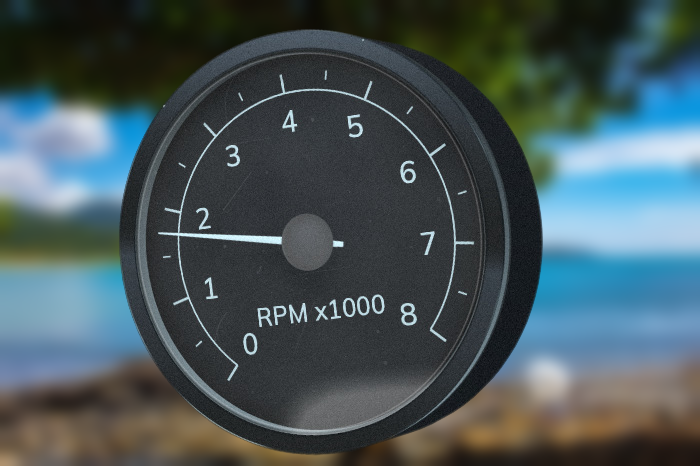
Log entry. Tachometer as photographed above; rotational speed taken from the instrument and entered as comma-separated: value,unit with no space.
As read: 1750,rpm
